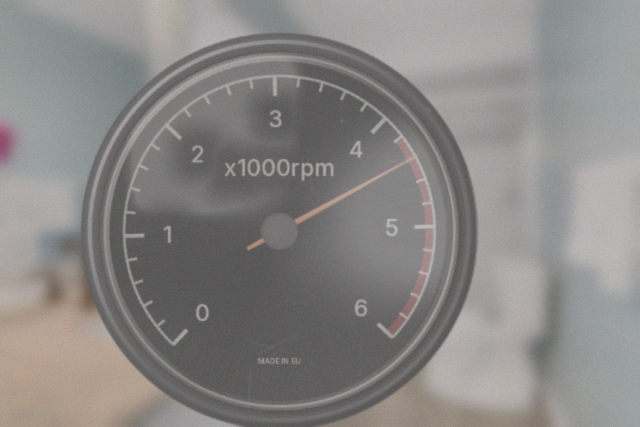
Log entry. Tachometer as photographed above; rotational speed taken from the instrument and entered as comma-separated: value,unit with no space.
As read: 4400,rpm
